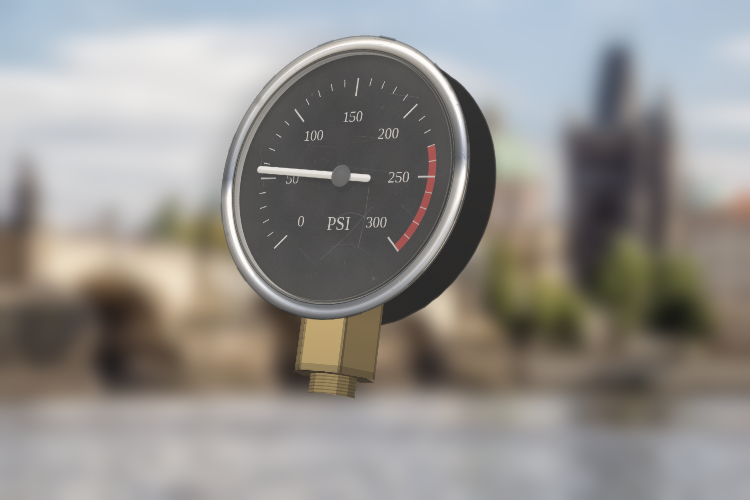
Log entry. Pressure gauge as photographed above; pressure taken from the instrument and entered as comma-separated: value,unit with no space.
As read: 55,psi
